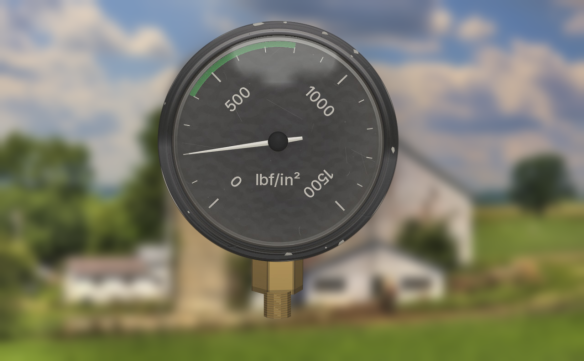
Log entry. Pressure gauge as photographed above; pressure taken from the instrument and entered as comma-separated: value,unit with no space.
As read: 200,psi
